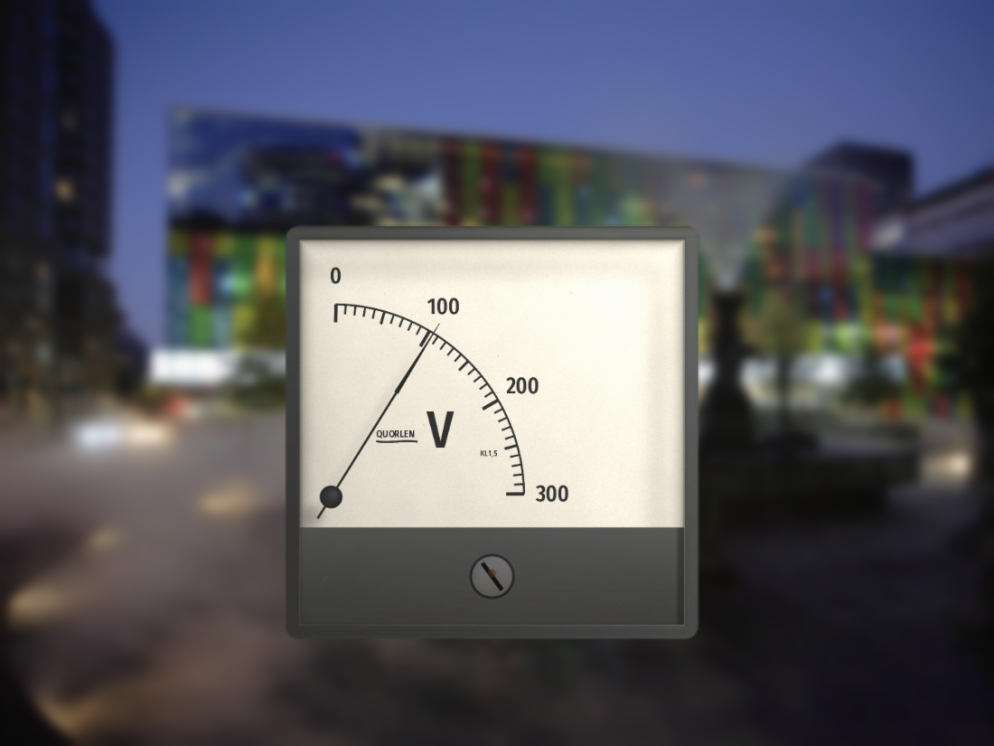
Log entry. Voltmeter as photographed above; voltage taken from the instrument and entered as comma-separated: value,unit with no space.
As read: 105,V
